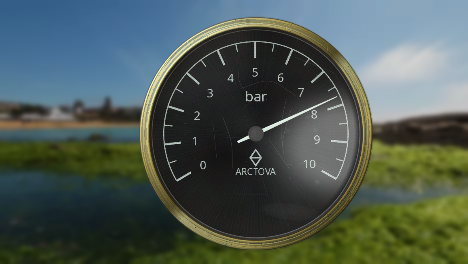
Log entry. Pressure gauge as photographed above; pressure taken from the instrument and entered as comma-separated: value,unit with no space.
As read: 7.75,bar
